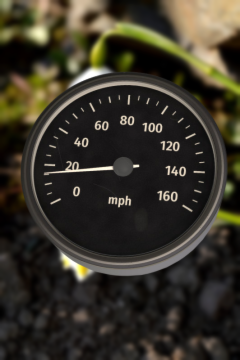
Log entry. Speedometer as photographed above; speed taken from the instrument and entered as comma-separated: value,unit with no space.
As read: 15,mph
